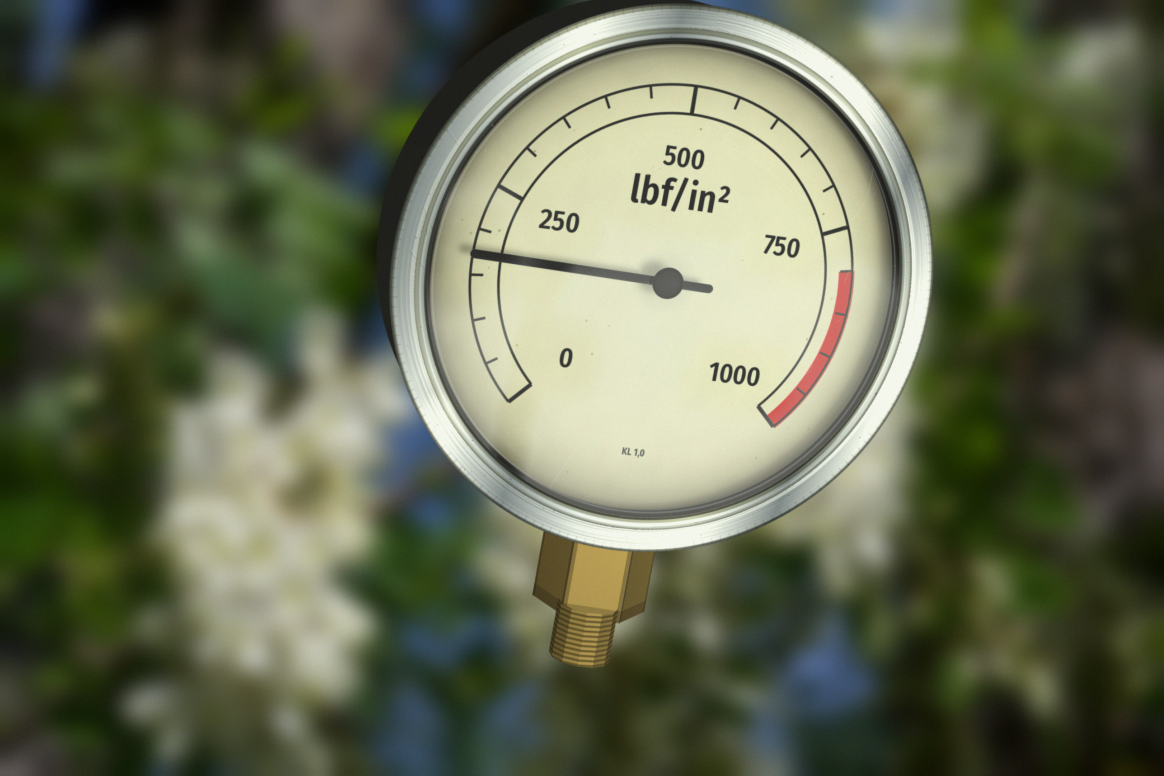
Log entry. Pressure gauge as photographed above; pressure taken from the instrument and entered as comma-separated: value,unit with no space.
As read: 175,psi
